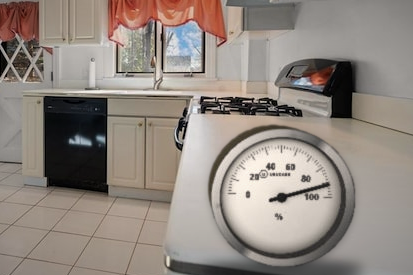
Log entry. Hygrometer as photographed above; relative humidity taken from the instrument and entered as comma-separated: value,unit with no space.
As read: 90,%
